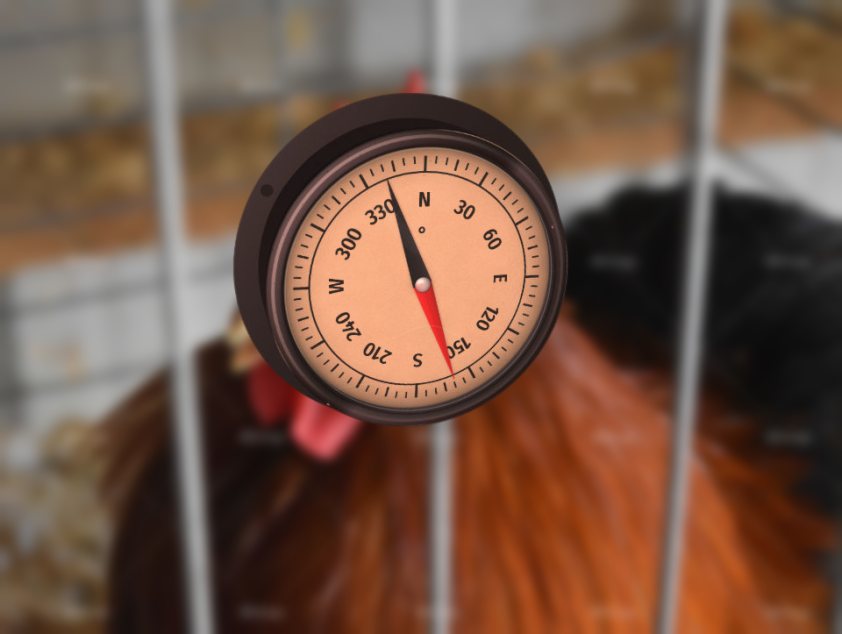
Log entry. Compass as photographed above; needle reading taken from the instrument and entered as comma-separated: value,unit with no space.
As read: 160,°
